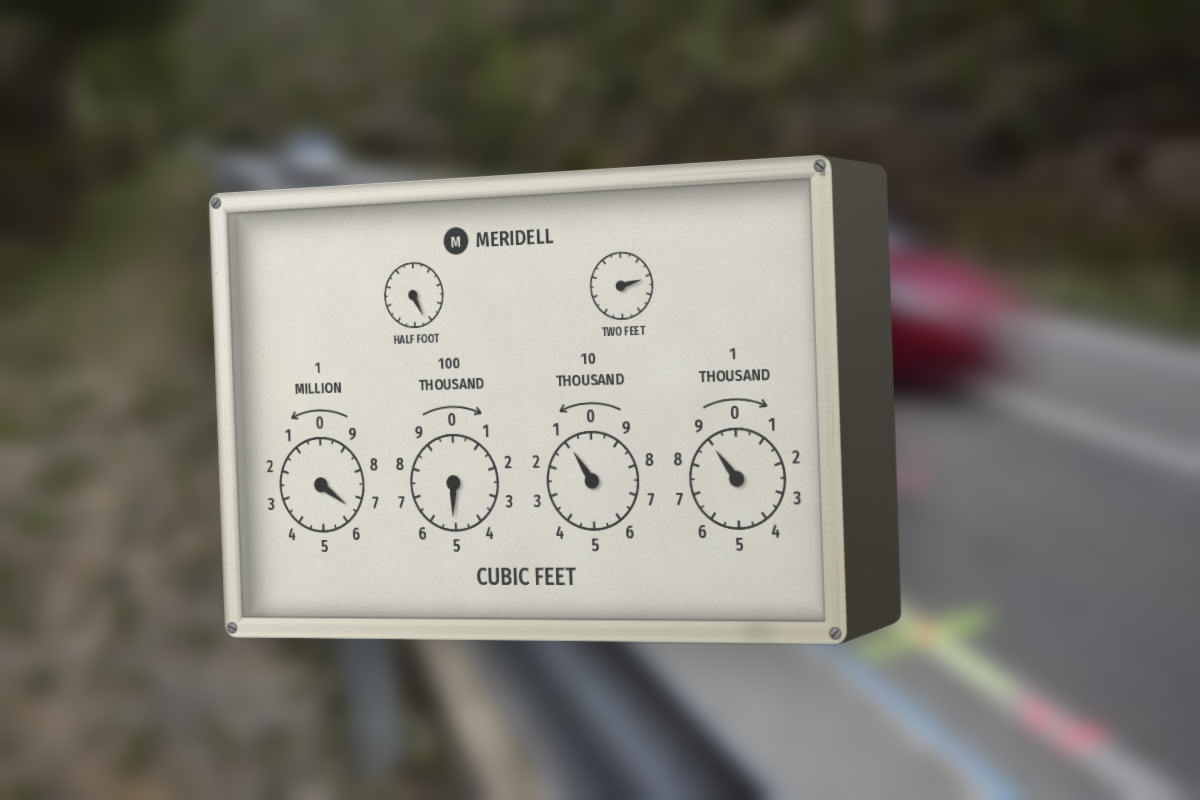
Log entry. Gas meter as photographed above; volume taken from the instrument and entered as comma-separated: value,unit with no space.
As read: 650900,ft³
